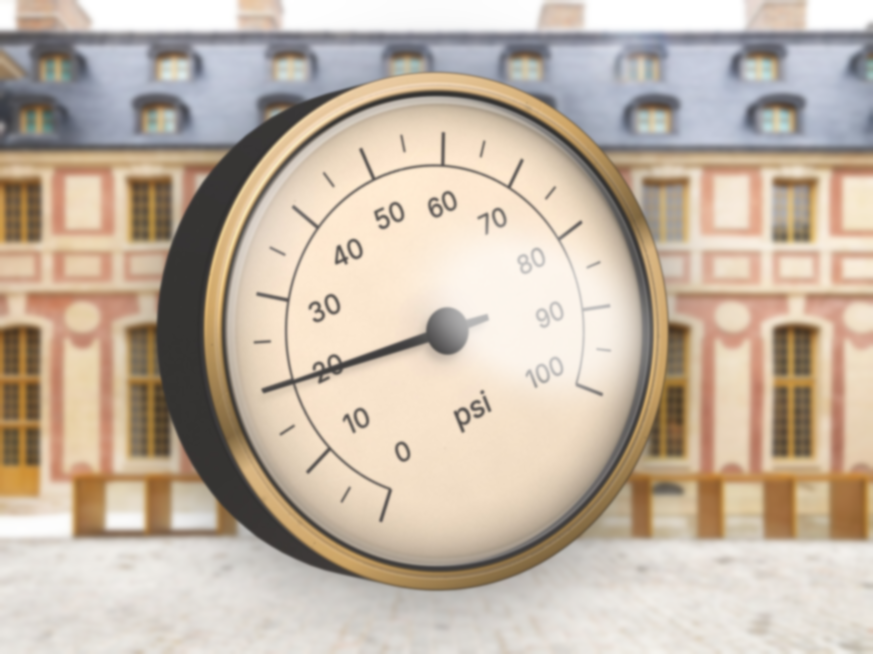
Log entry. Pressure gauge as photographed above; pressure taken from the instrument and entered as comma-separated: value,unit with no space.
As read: 20,psi
